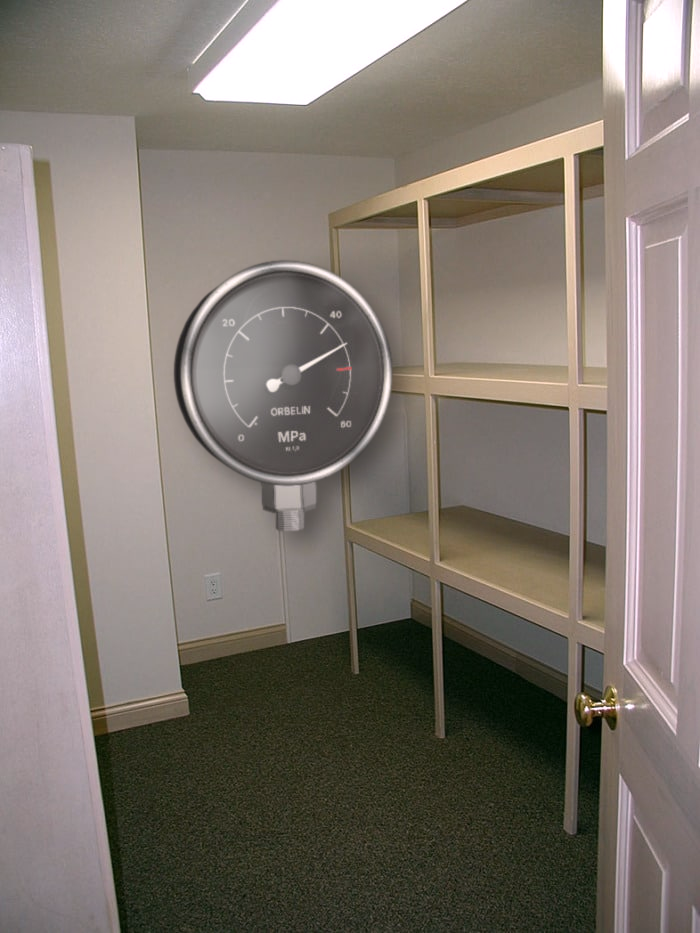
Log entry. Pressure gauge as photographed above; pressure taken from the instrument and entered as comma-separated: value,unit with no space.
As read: 45,MPa
